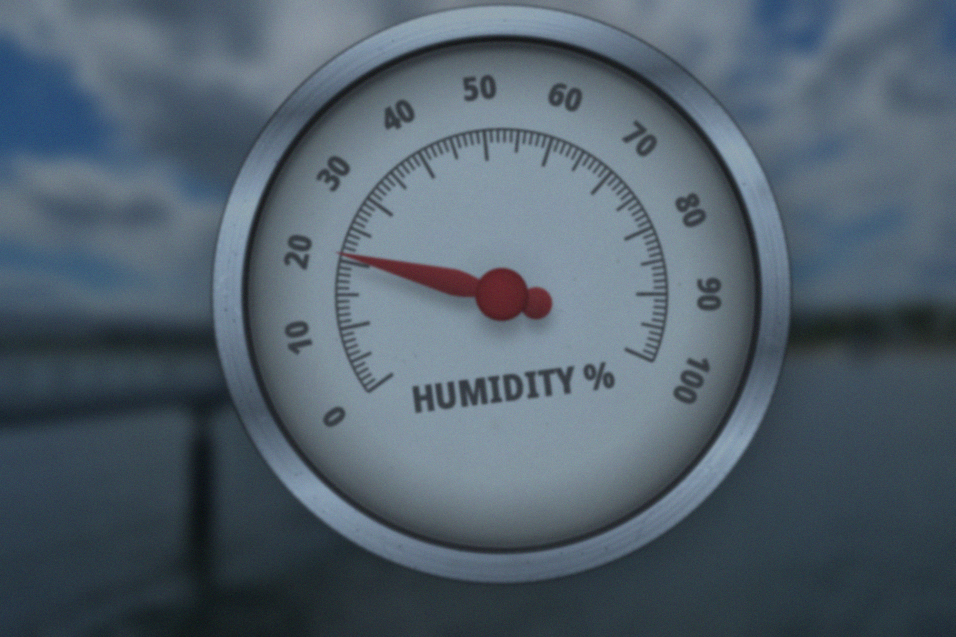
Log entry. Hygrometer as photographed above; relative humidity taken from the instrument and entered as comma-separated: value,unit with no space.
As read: 21,%
